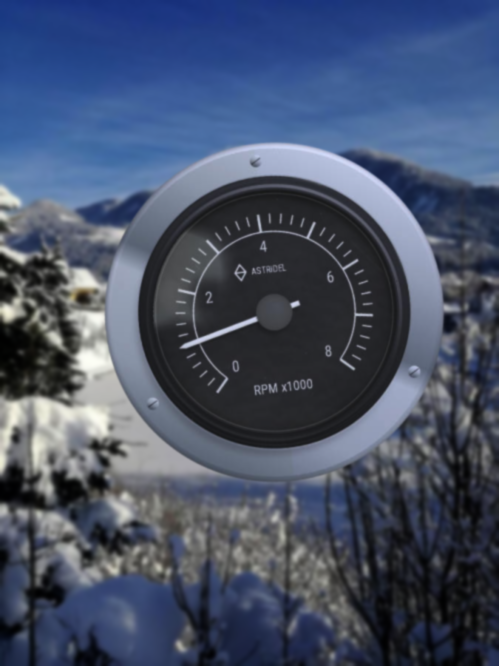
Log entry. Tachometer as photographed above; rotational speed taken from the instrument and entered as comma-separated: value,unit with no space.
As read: 1000,rpm
